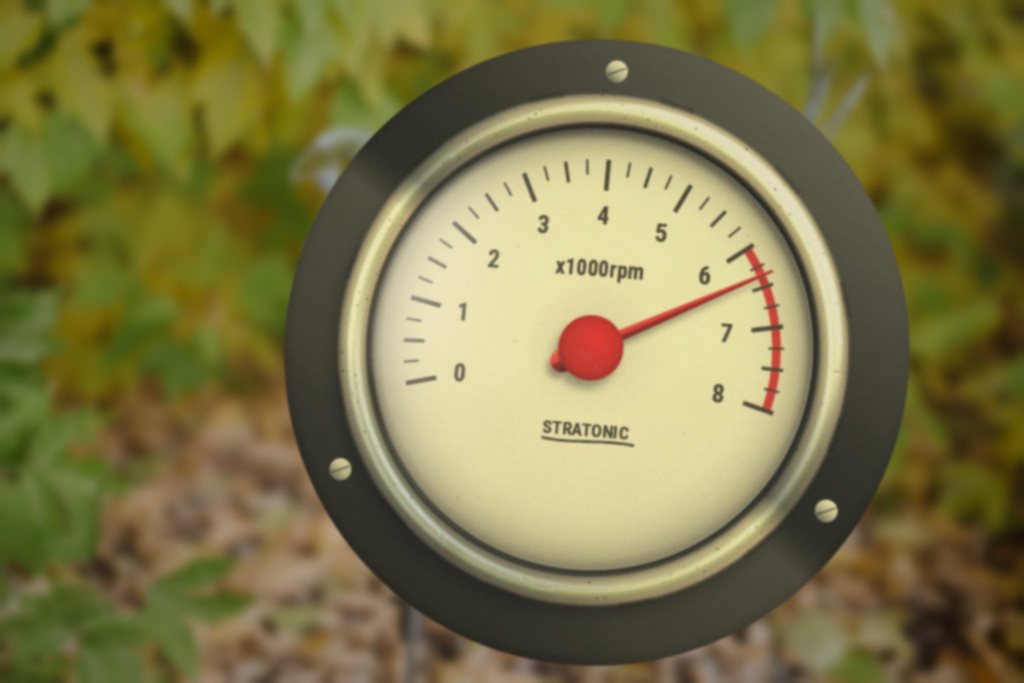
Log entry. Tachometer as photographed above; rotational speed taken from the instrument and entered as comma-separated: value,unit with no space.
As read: 6375,rpm
